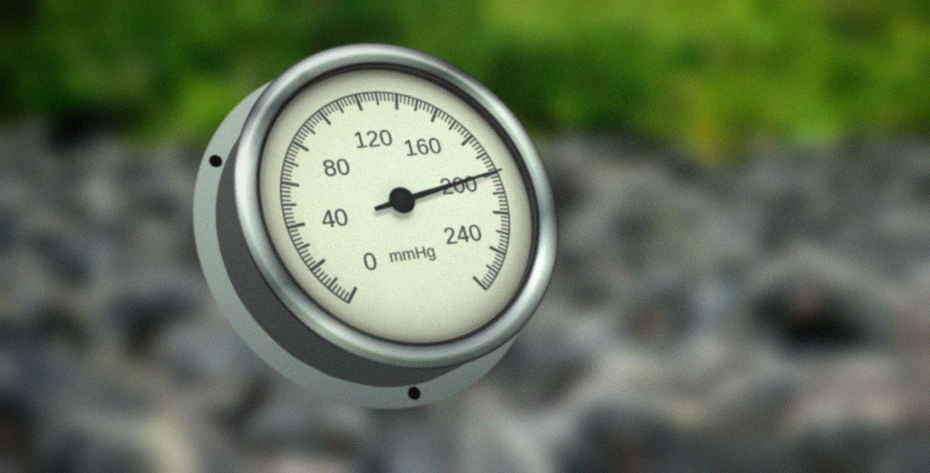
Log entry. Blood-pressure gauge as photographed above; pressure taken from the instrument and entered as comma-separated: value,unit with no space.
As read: 200,mmHg
